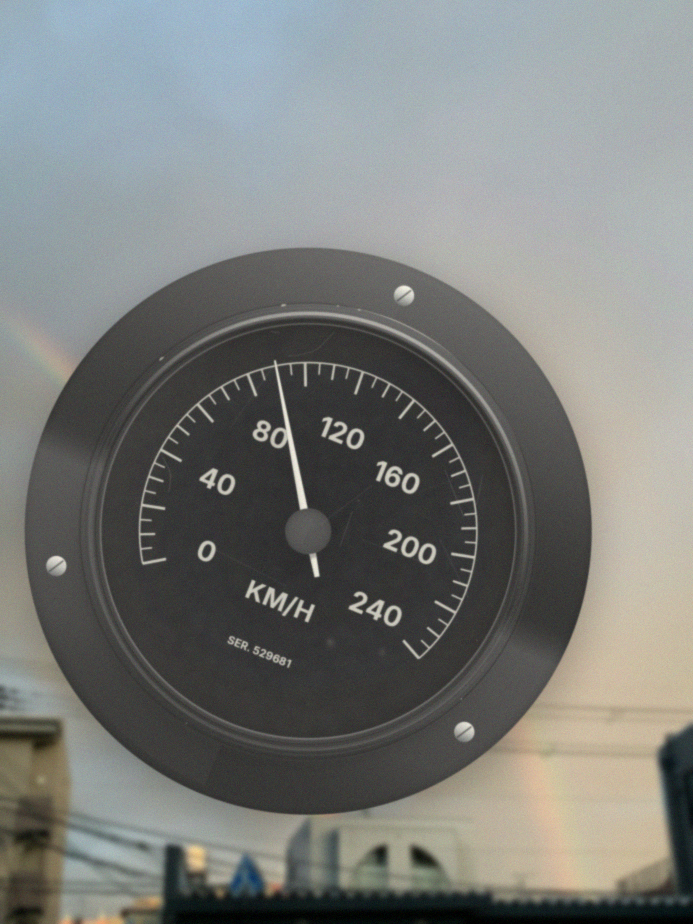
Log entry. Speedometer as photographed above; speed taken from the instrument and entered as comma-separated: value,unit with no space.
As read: 90,km/h
